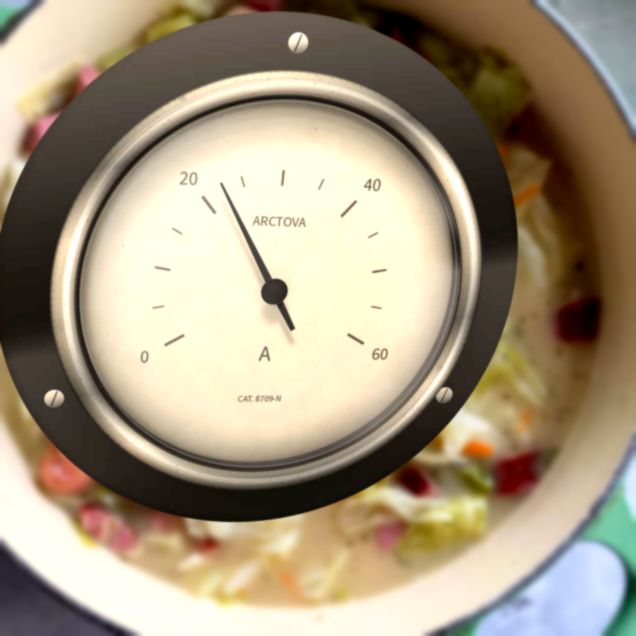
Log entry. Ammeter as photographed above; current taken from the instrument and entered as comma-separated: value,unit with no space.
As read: 22.5,A
